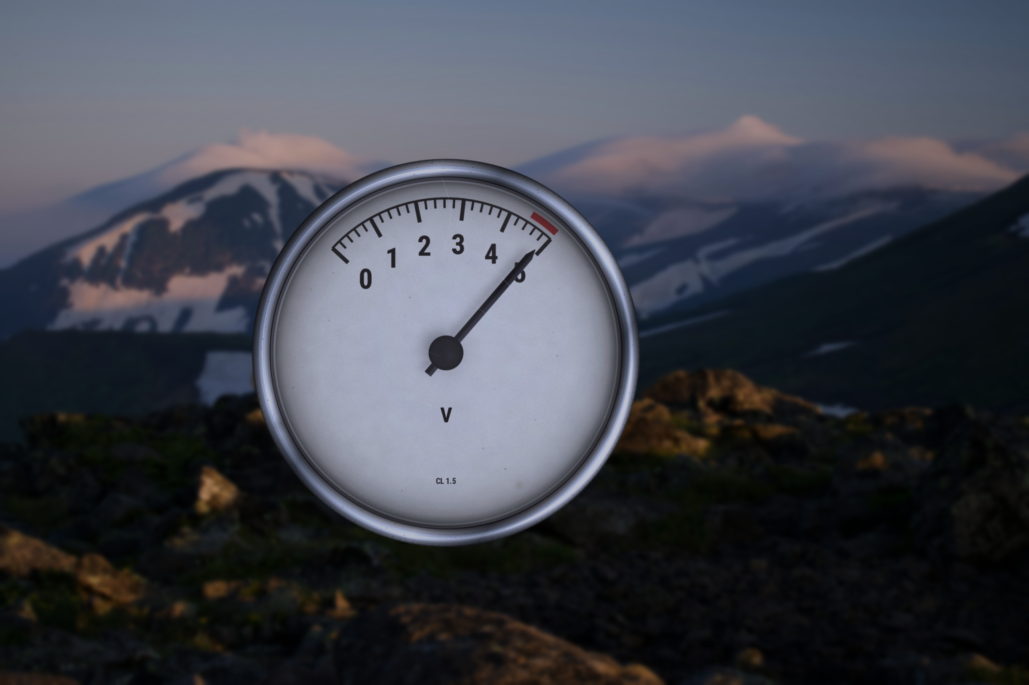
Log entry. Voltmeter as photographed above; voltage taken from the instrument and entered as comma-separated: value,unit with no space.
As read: 4.9,V
